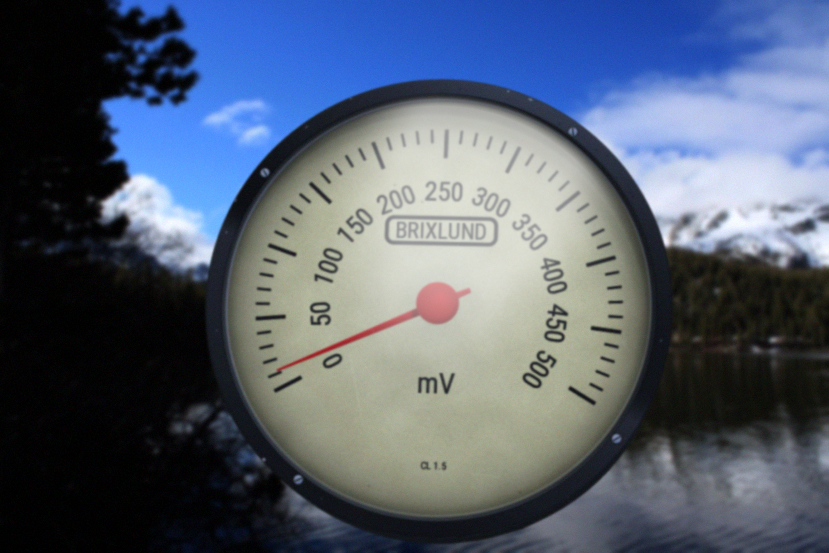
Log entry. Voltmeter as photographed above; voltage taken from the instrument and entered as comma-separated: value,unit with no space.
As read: 10,mV
